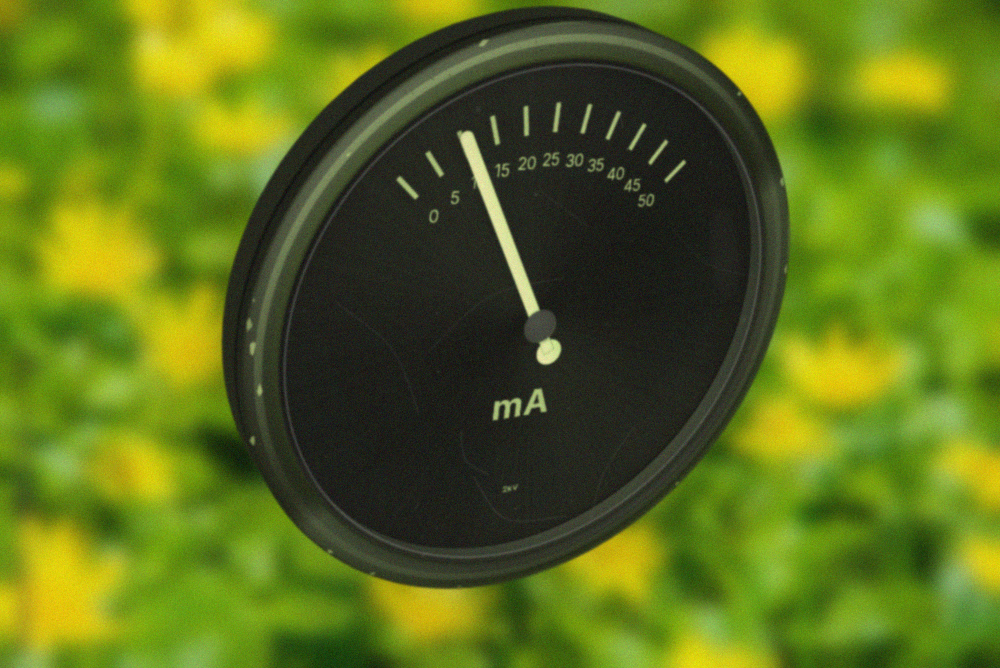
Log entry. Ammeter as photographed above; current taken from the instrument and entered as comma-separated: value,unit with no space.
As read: 10,mA
